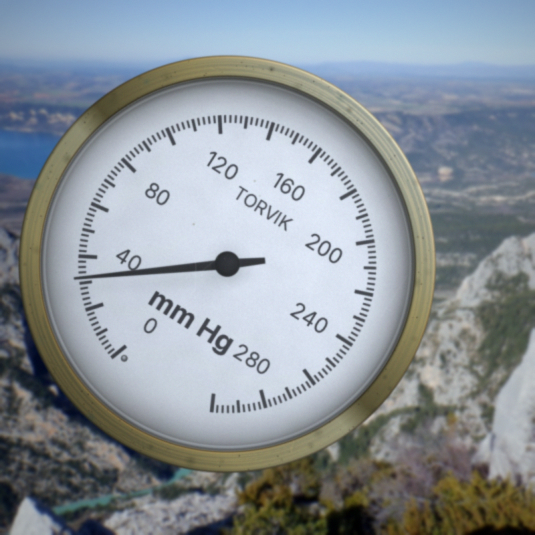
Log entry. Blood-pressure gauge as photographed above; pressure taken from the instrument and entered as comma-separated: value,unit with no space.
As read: 32,mmHg
